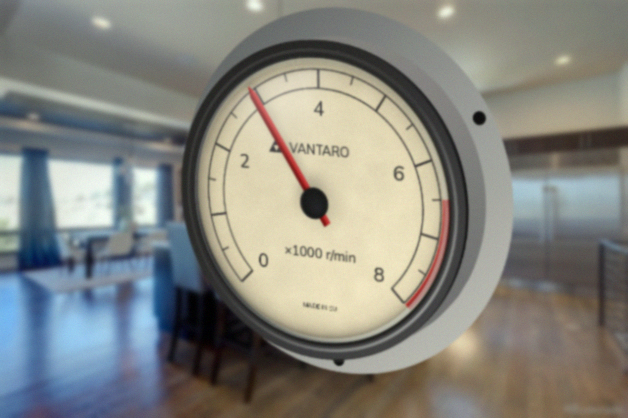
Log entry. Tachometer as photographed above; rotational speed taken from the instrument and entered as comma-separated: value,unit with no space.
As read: 3000,rpm
